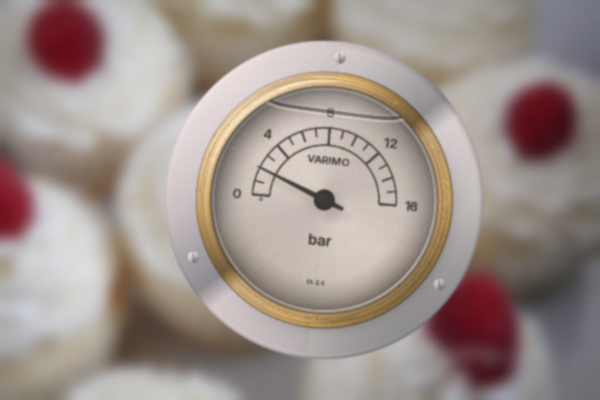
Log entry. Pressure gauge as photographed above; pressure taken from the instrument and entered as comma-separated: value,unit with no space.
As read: 2,bar
